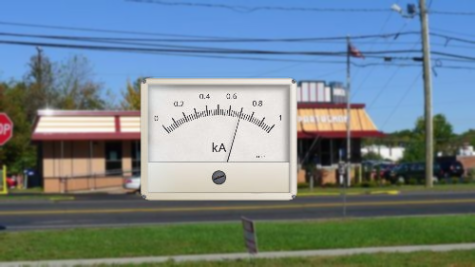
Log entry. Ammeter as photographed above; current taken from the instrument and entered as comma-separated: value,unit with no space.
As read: 0.7,kA
